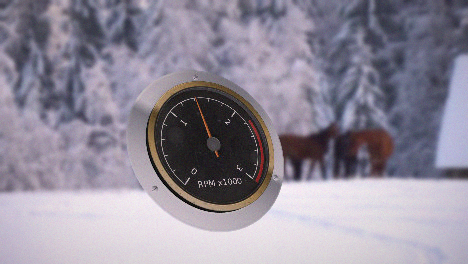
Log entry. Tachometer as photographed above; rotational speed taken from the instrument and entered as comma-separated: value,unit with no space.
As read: 1400,rpm
